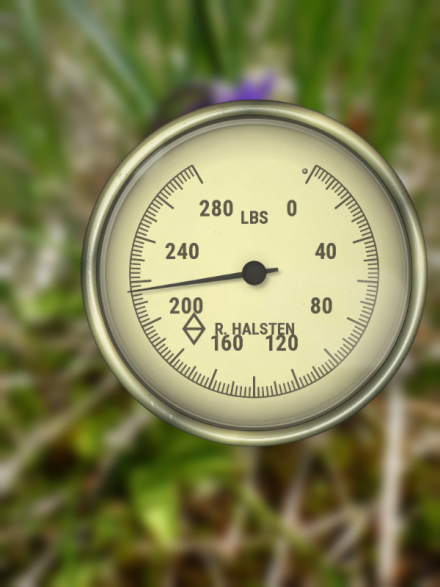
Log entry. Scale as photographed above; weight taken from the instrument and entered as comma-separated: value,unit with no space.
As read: 216,lb
